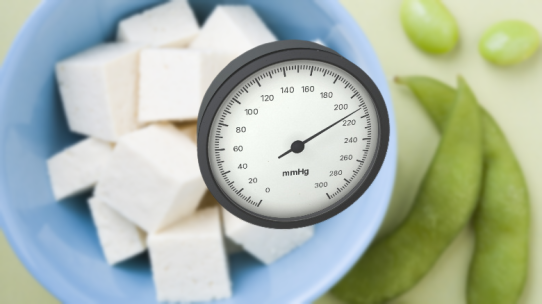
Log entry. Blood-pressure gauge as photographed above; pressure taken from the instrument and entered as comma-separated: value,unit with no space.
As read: 210,mmHg
